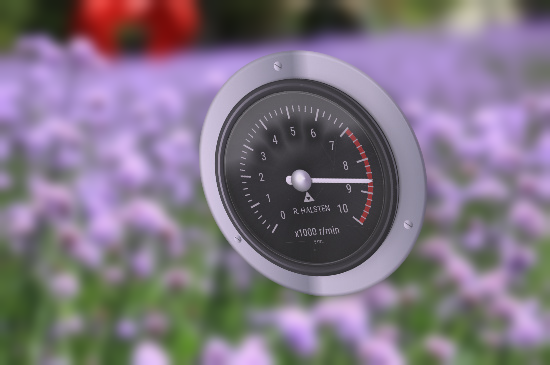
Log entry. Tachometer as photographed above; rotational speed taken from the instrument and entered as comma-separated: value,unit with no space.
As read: 8600,rpm
